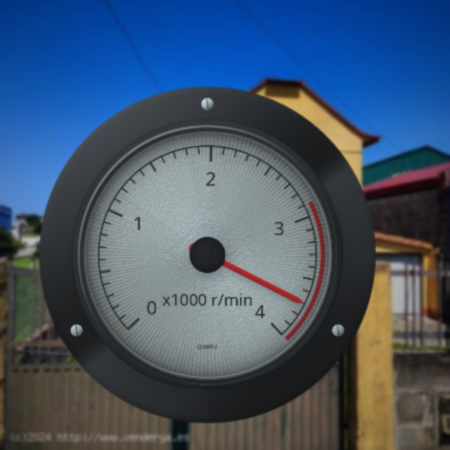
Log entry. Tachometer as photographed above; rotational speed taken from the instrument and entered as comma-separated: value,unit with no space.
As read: 3700,rpm
